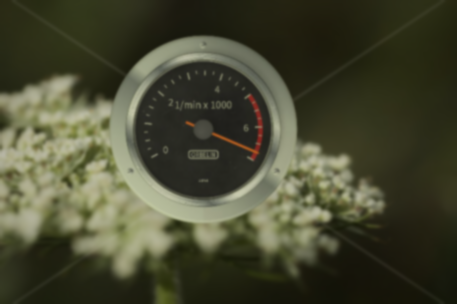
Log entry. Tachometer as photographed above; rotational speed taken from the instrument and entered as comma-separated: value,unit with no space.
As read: 6750,rpm
